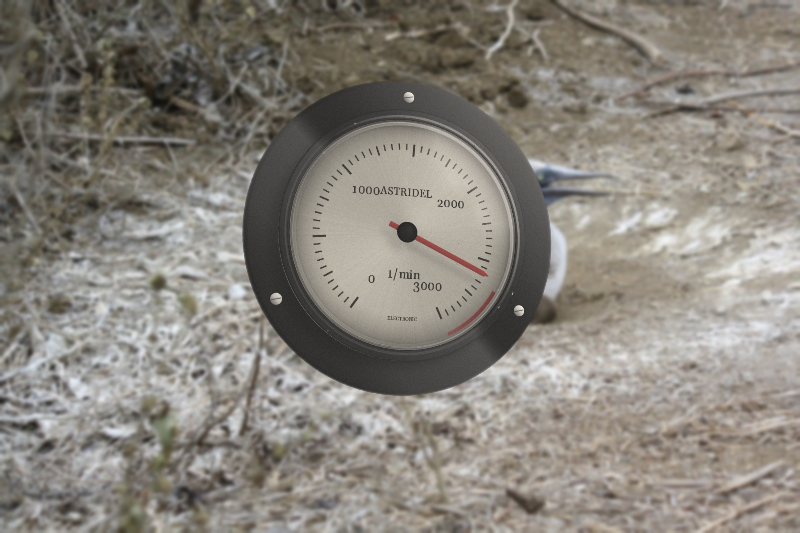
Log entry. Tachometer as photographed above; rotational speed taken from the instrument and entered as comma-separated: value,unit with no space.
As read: 2600,rpm
